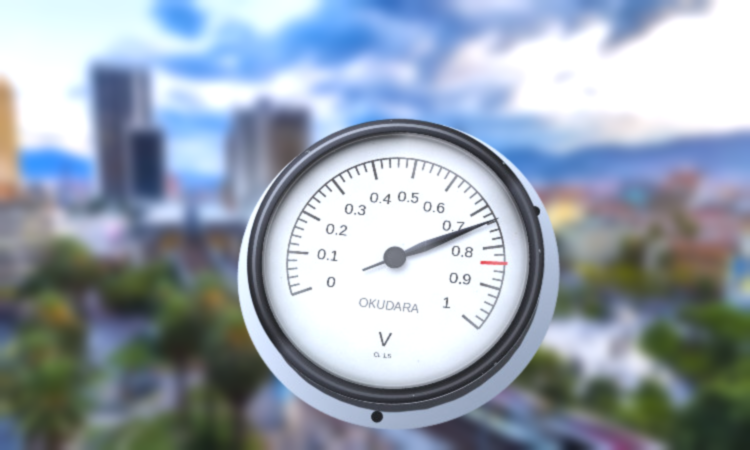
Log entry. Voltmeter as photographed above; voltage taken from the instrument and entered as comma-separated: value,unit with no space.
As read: 0.74,V
